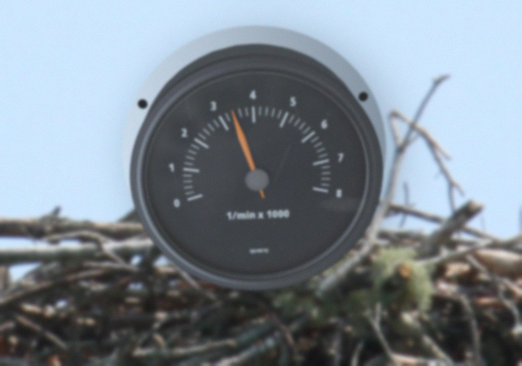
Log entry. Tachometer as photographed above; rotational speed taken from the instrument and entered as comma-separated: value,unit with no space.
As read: 3400,rpm
